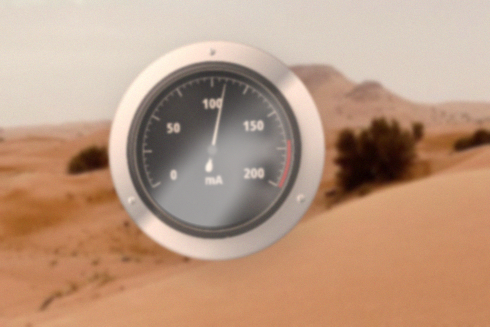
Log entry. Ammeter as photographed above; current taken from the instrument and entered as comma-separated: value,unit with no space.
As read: 110,mA
